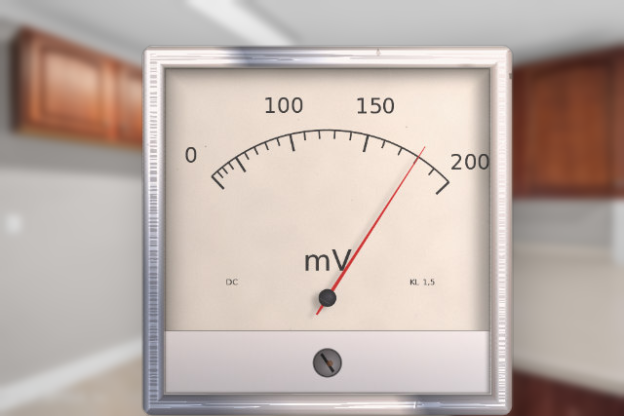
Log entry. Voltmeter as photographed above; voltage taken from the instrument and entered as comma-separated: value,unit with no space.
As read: 180,mV
